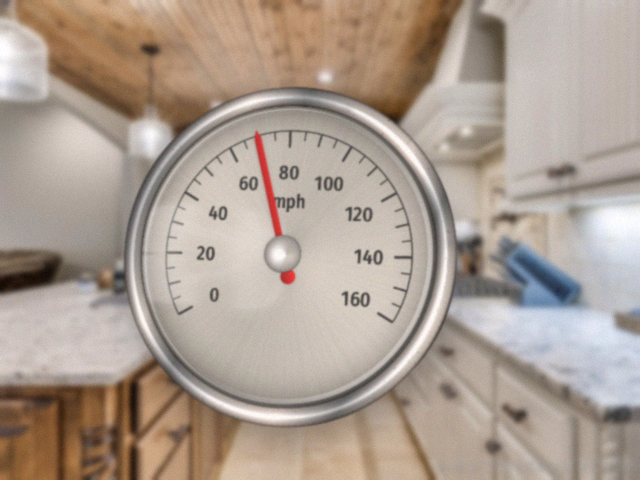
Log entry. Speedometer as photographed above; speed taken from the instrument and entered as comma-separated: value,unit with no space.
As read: 70,mph
